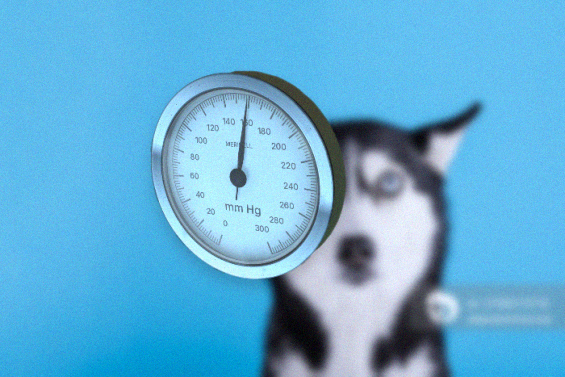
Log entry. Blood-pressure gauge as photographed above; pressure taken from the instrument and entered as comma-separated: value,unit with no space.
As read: 160,mmHg
